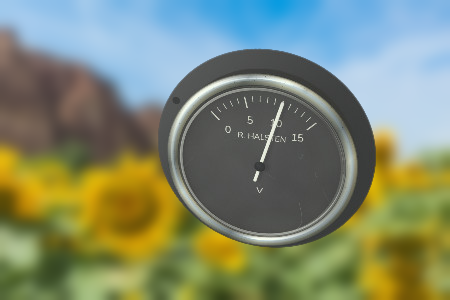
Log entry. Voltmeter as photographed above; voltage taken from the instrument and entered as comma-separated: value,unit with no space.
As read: 10,V
